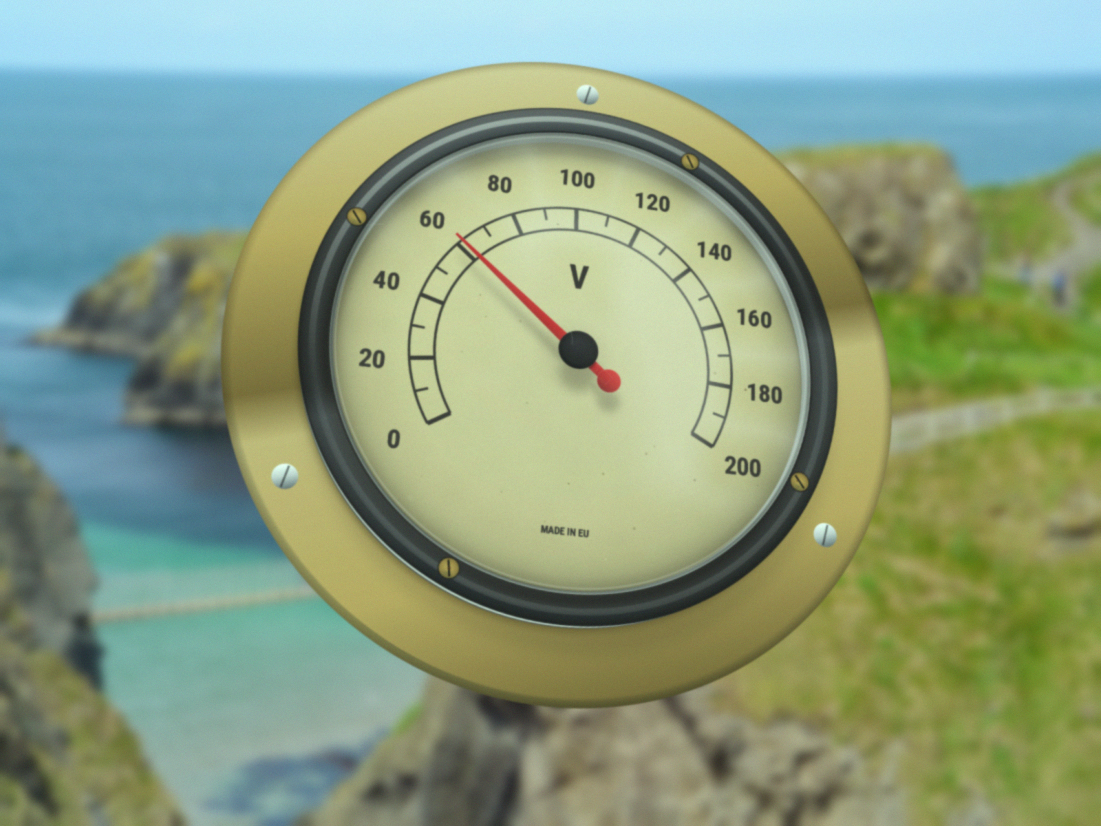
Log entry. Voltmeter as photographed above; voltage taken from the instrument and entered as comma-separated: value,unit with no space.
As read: 60,V
